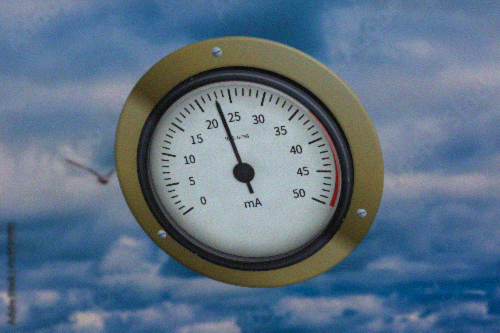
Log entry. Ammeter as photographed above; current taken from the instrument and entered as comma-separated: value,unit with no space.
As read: 23,mA
